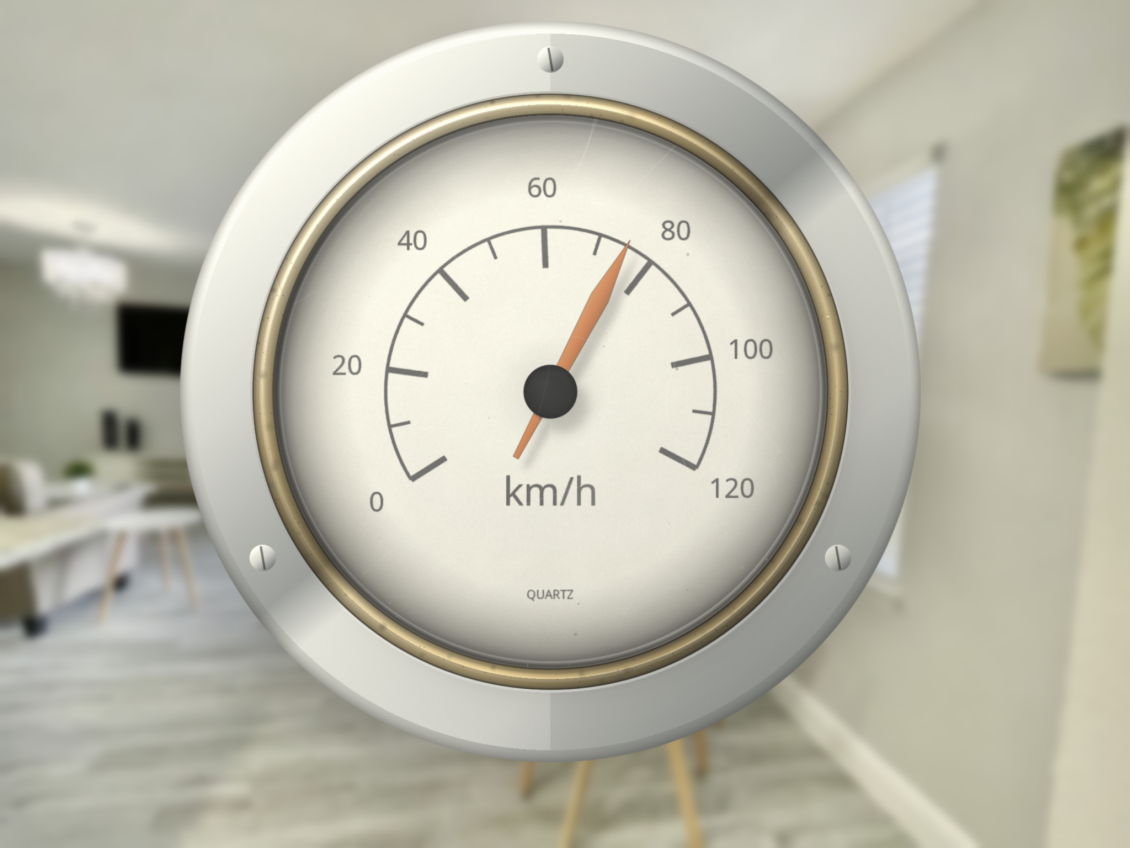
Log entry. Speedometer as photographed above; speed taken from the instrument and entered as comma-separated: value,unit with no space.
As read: 75,km/h
